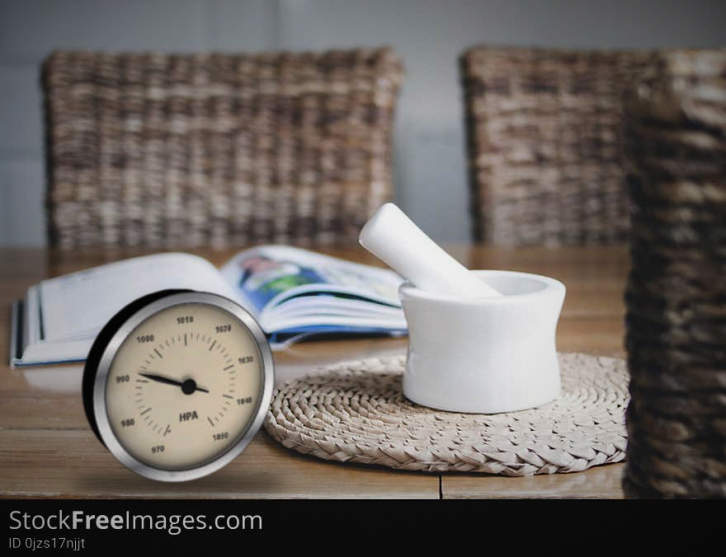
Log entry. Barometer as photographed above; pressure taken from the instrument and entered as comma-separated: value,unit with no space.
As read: 992,hPa
